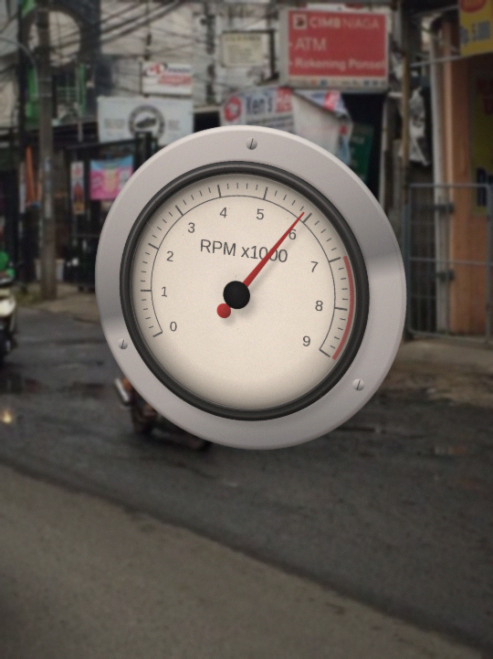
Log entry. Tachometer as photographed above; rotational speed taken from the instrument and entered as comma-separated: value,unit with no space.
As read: 5900,rpm
